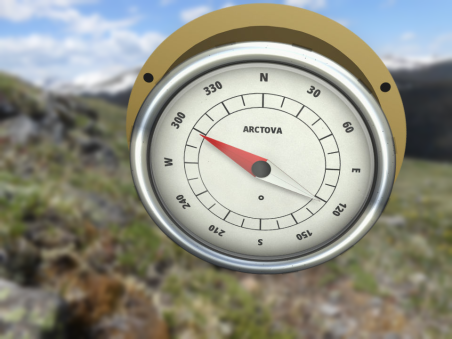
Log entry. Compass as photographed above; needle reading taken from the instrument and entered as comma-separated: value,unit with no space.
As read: 300,°
